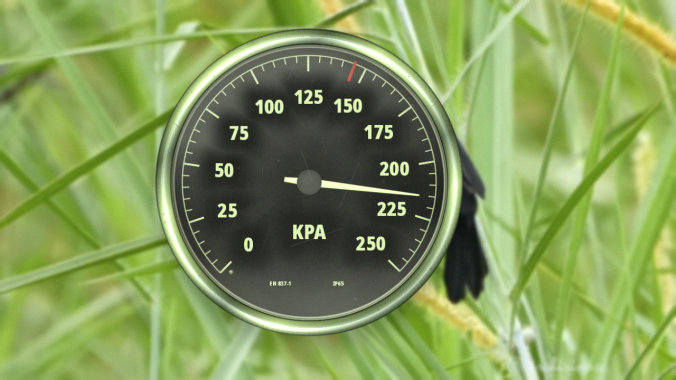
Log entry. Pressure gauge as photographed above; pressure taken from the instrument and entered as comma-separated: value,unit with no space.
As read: 215,kPa
